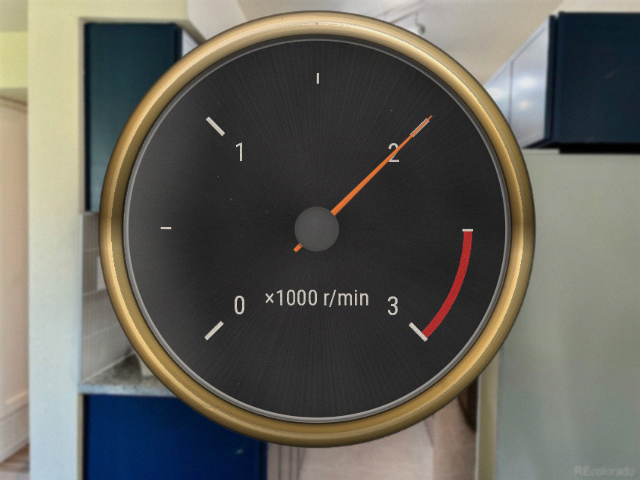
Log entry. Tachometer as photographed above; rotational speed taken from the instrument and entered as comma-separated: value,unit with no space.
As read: 2000,rpm
